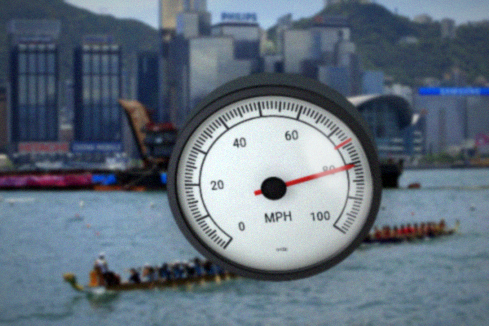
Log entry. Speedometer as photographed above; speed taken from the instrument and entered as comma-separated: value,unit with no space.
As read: 80,mph
